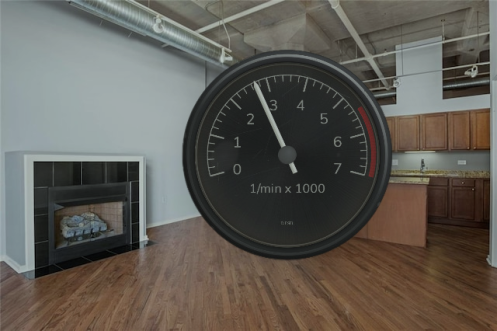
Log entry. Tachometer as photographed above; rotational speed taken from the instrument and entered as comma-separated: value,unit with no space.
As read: 2700,rpm
